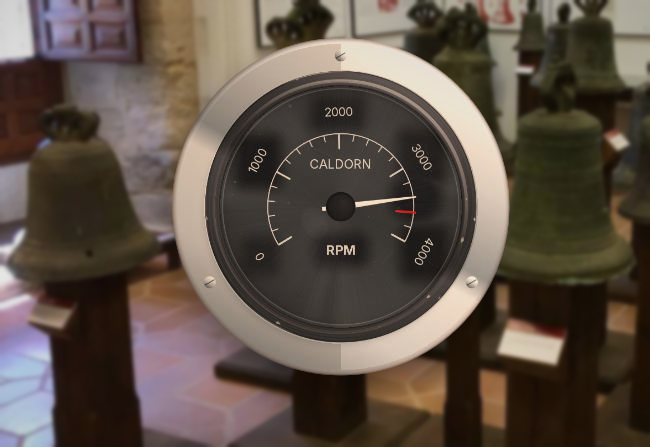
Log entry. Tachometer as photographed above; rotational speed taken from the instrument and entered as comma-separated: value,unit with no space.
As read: 3400,rpm
